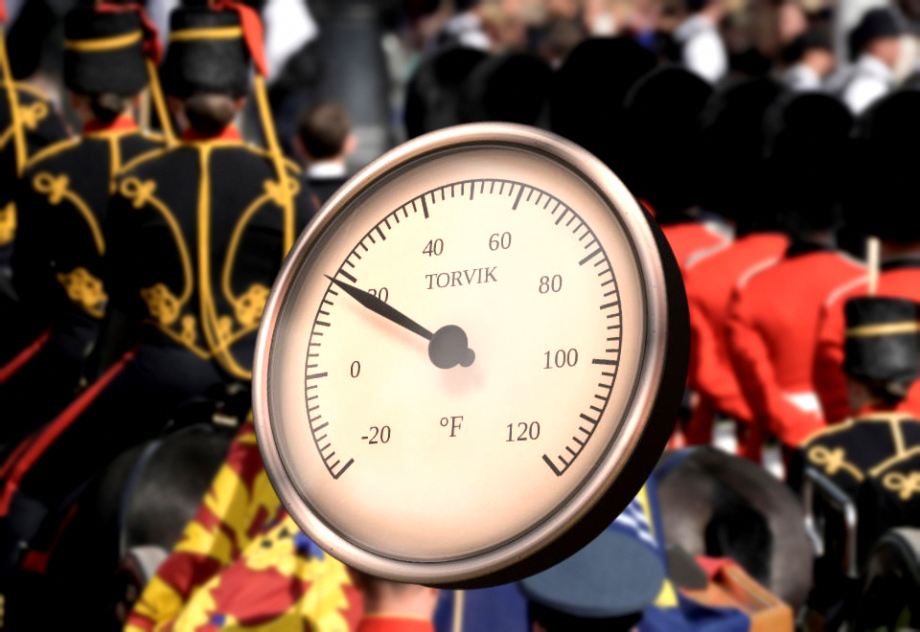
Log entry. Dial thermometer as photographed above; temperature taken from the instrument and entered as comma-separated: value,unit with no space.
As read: 18,°F
